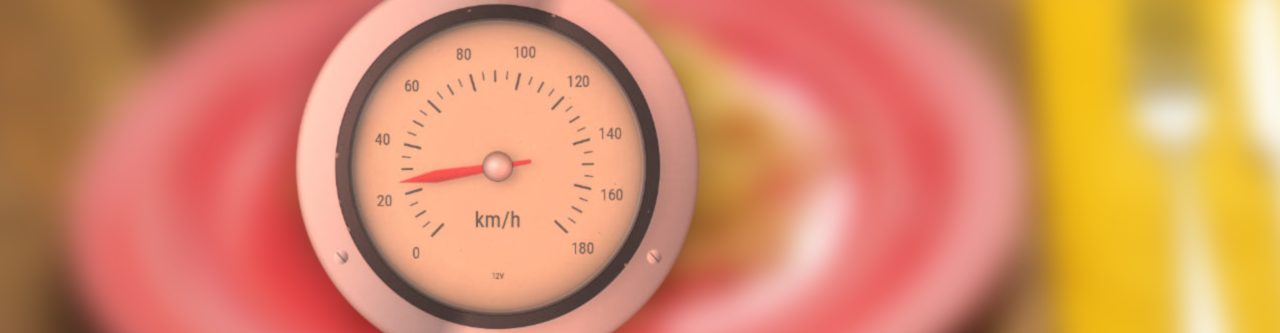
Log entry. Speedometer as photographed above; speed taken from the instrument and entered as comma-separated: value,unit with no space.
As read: 25,km/h
